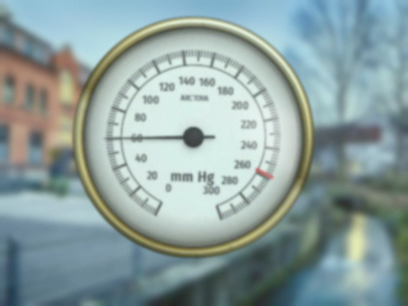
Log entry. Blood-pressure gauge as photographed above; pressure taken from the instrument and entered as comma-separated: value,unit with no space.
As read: 60,mmHg
